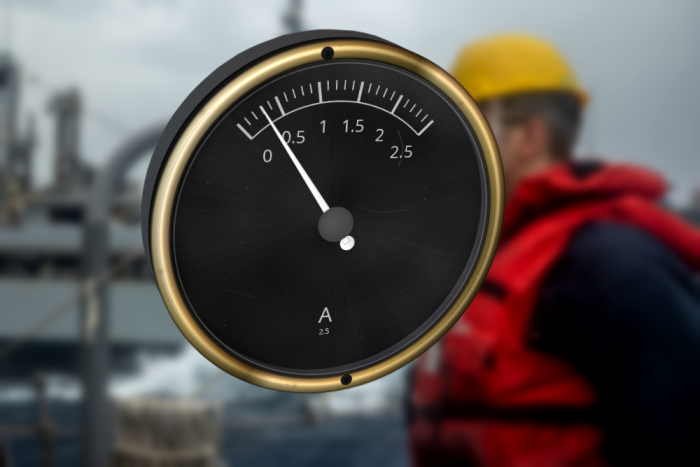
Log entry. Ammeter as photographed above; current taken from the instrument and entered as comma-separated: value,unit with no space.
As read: 0.3,A
